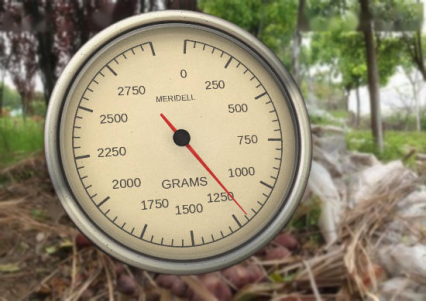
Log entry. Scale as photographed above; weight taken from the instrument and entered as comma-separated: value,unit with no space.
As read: 1200,g
